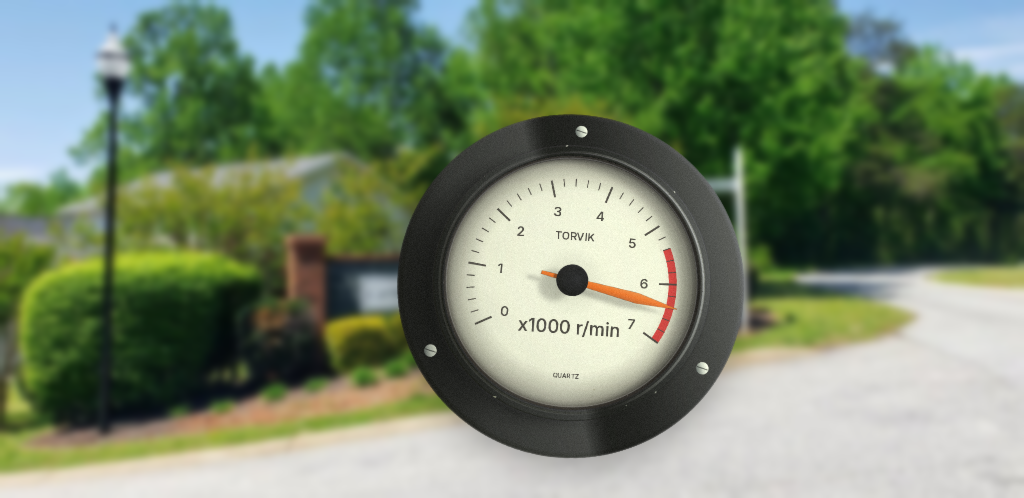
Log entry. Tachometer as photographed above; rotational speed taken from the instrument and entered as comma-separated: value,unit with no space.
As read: 6400,rpm
